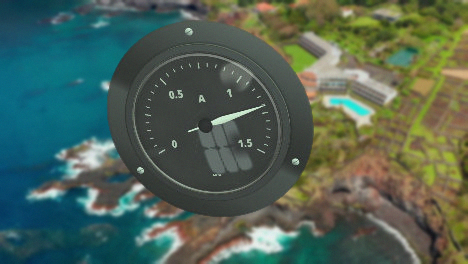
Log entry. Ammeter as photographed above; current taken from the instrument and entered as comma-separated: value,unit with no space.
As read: 1.2,A
